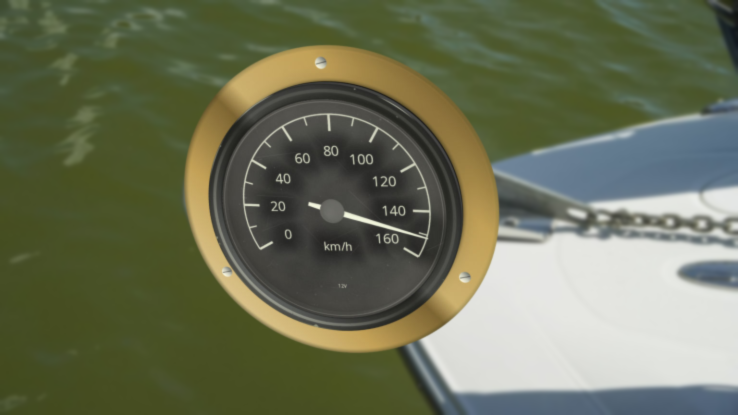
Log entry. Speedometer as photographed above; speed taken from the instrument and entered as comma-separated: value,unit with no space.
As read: 150,km/h
